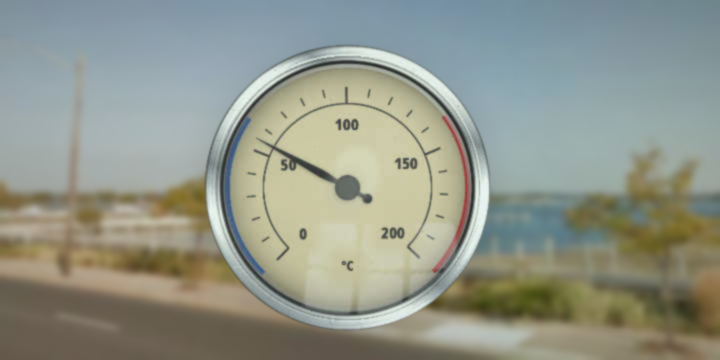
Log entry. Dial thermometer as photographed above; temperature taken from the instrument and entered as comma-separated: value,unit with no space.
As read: 55,°C
